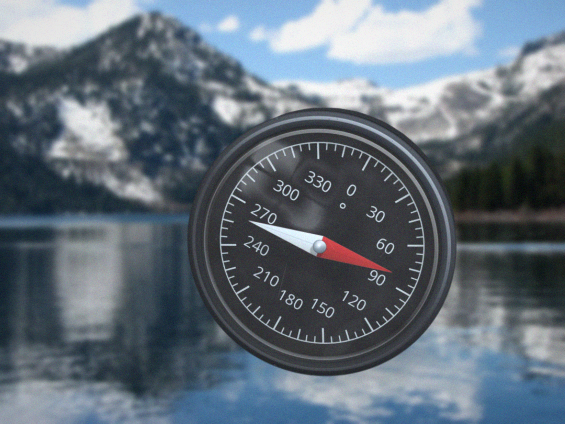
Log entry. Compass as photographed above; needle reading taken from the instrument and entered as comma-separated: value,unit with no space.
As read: 80,°
